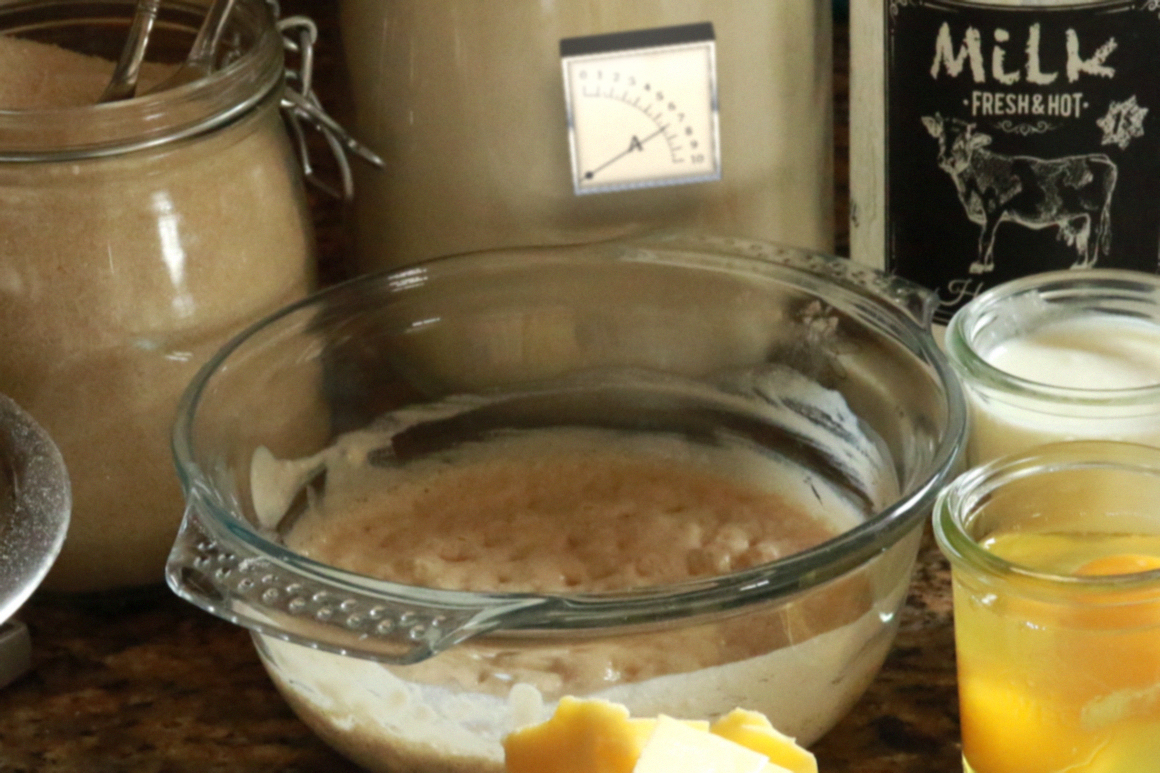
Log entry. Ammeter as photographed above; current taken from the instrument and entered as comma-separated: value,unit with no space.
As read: 7,A
